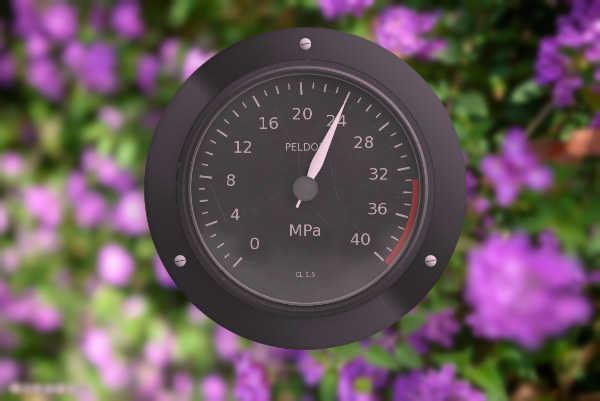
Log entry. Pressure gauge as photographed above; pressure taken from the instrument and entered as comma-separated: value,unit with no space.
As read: 24,MPa
